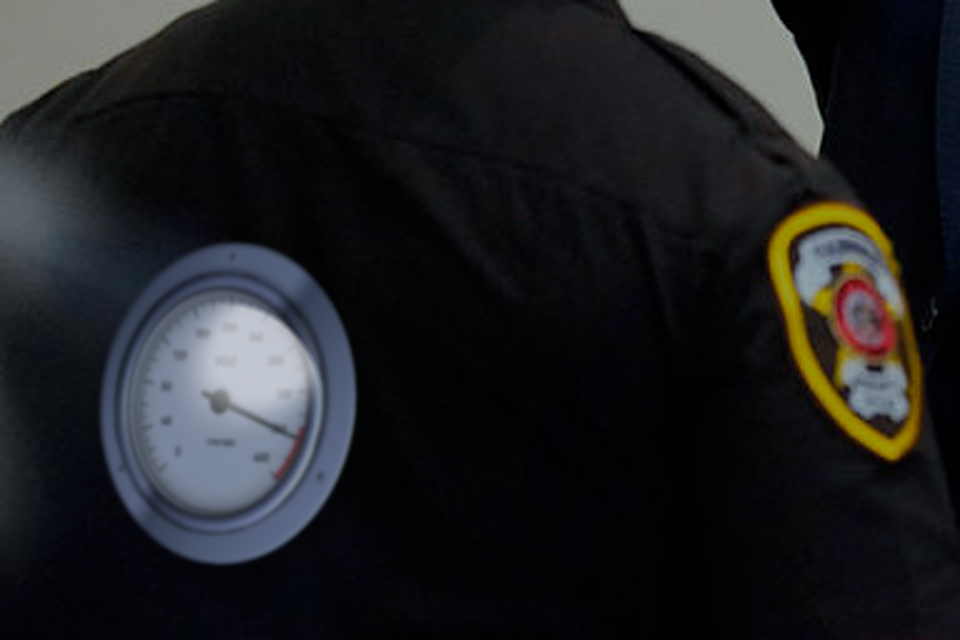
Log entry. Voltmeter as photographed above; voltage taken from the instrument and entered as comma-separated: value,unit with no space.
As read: 360,V
